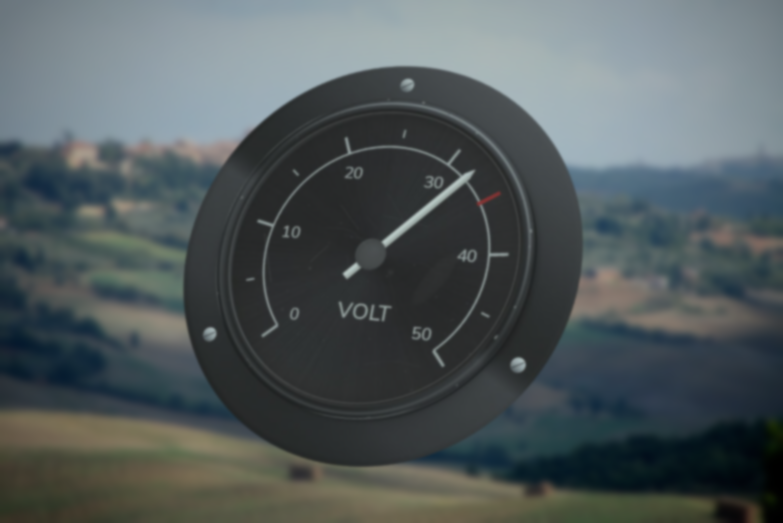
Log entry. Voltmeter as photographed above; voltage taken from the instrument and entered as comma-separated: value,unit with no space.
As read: 32.5,V
